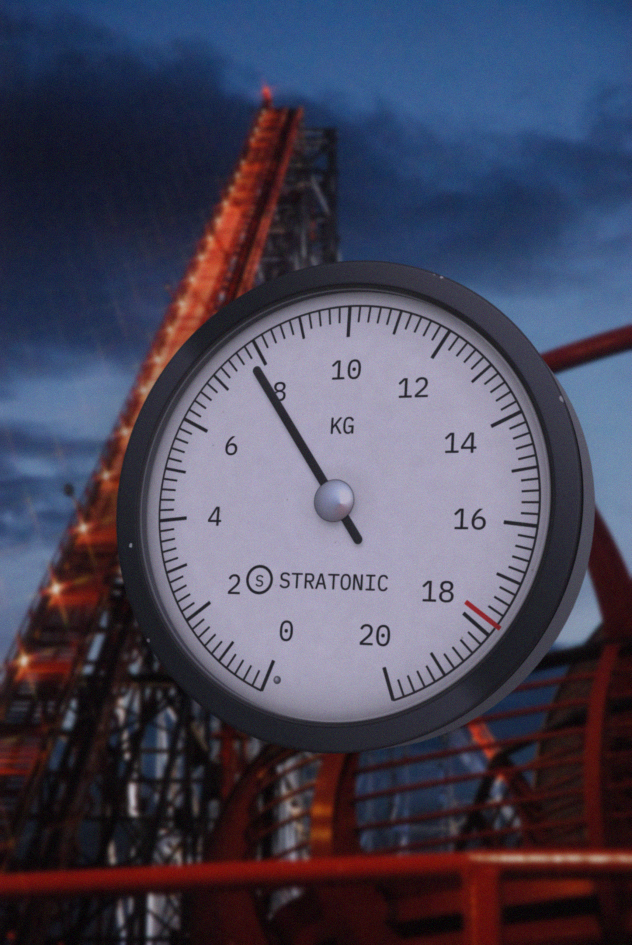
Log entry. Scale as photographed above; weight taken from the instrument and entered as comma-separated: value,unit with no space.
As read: 7.8,kg
